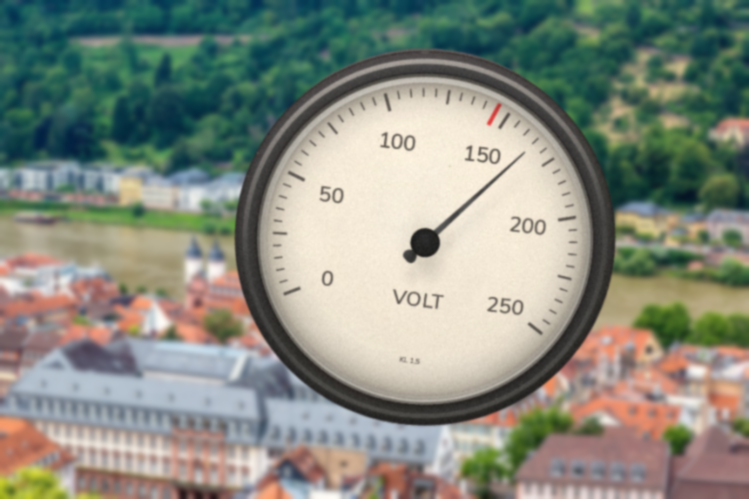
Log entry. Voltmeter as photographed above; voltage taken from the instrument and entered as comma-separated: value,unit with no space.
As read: 165,V
